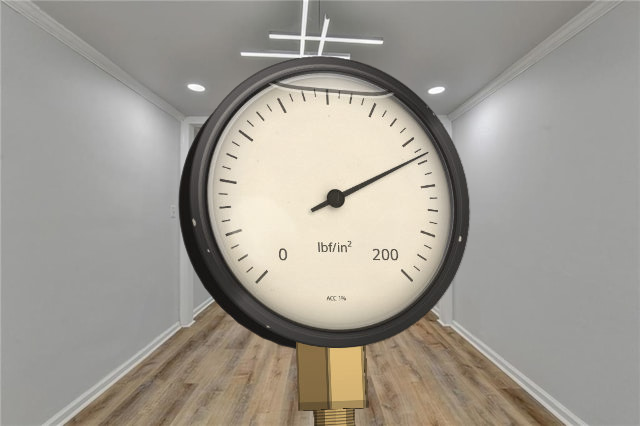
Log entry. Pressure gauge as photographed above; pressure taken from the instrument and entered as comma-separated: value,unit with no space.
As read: 147.5,psi
